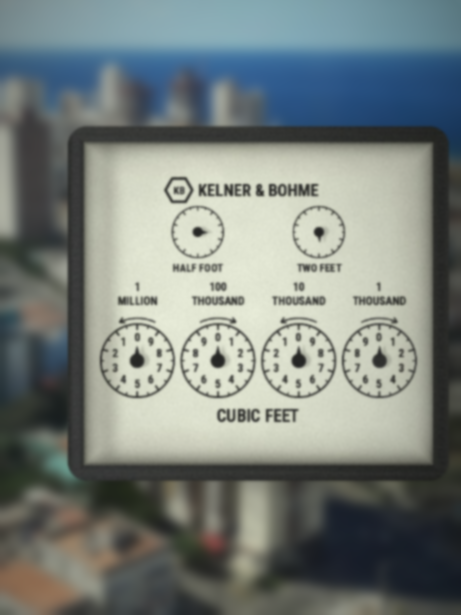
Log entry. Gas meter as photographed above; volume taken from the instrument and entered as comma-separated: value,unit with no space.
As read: 0,ft³
